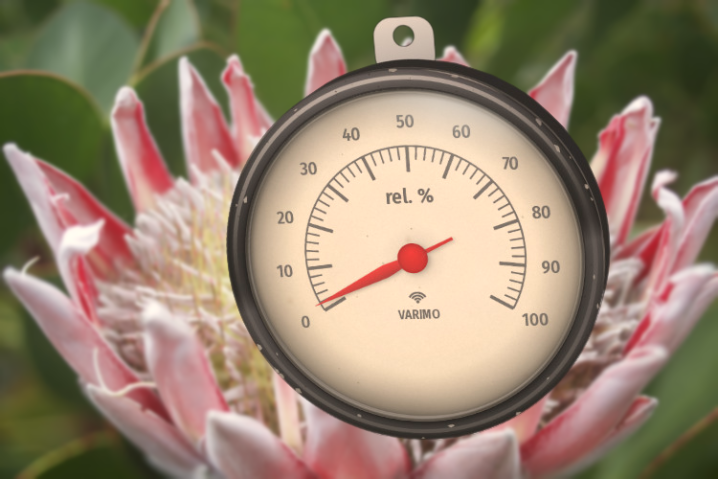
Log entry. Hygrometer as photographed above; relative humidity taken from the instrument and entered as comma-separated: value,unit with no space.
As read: 2,%
